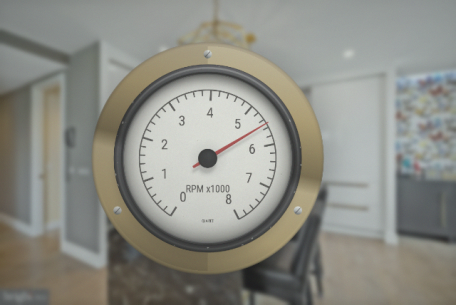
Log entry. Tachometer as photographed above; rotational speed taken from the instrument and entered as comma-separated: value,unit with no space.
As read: 5500,rpm
